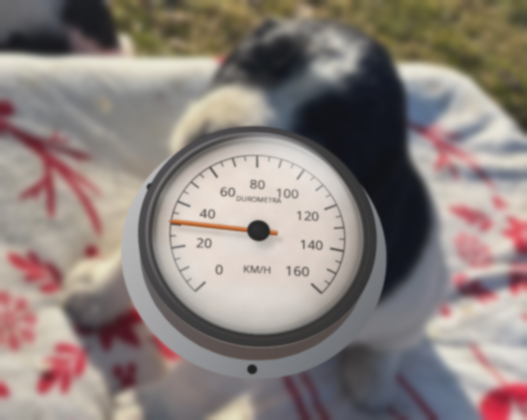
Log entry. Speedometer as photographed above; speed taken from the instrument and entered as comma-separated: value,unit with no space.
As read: 30,km/h
